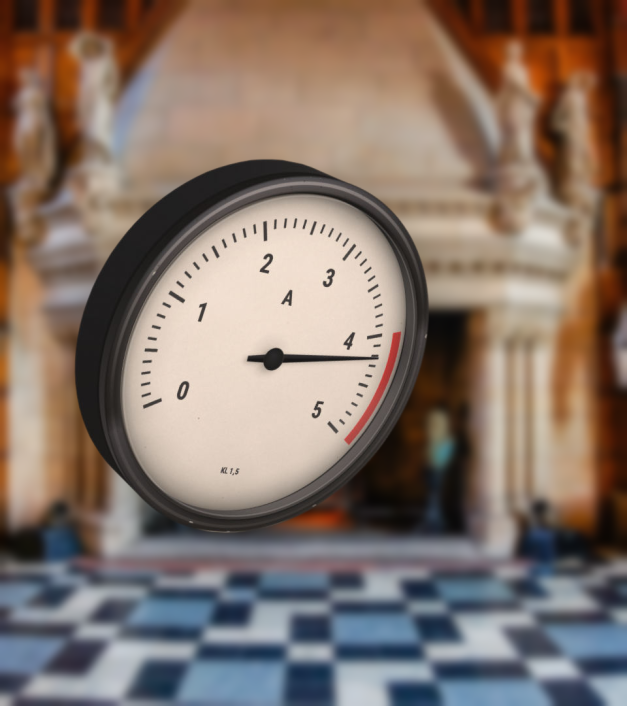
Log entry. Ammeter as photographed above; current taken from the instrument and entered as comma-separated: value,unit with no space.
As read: 4.2,A
